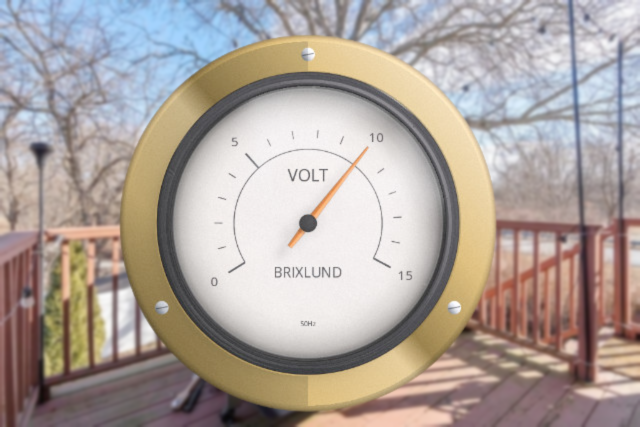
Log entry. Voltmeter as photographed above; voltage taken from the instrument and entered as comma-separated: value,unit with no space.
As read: 10,V
